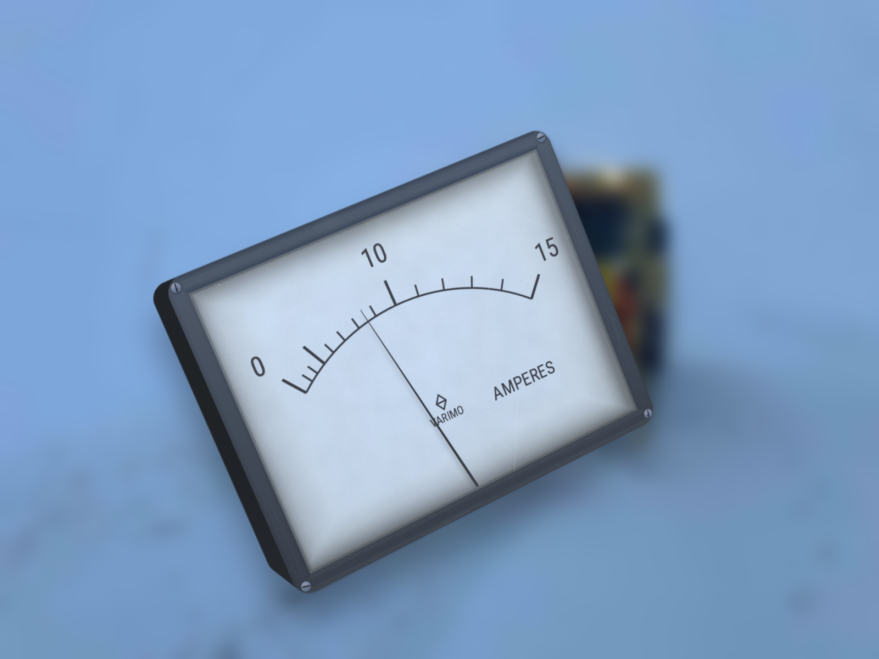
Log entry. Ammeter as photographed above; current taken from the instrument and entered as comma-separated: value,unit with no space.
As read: 8.5,A
